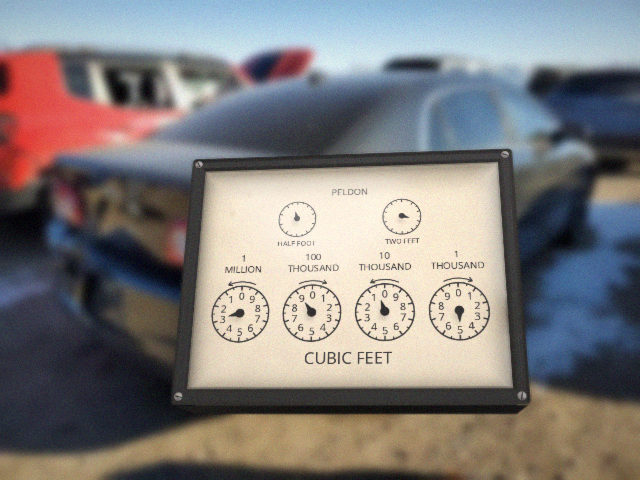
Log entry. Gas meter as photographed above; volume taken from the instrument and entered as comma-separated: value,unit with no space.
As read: 290500,ft³
